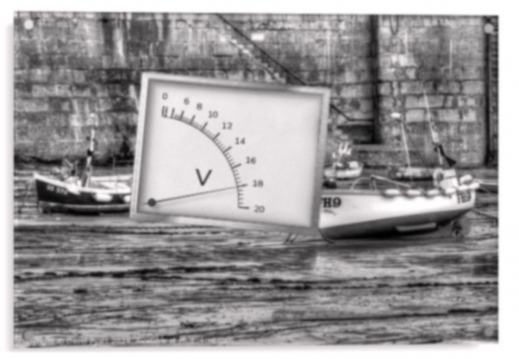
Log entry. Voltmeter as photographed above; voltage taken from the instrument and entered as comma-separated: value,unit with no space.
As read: 18,V
